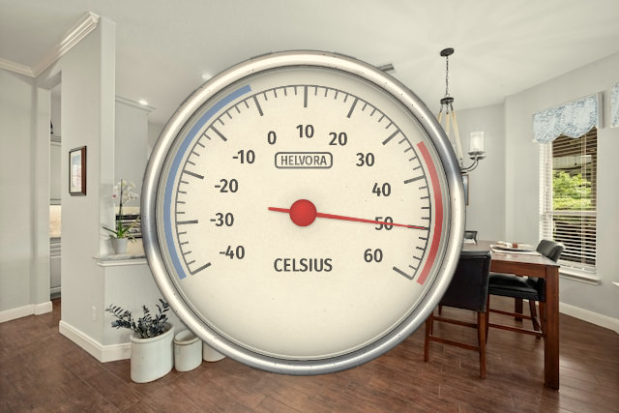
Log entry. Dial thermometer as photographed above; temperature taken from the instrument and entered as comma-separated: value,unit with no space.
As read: 50,°C
